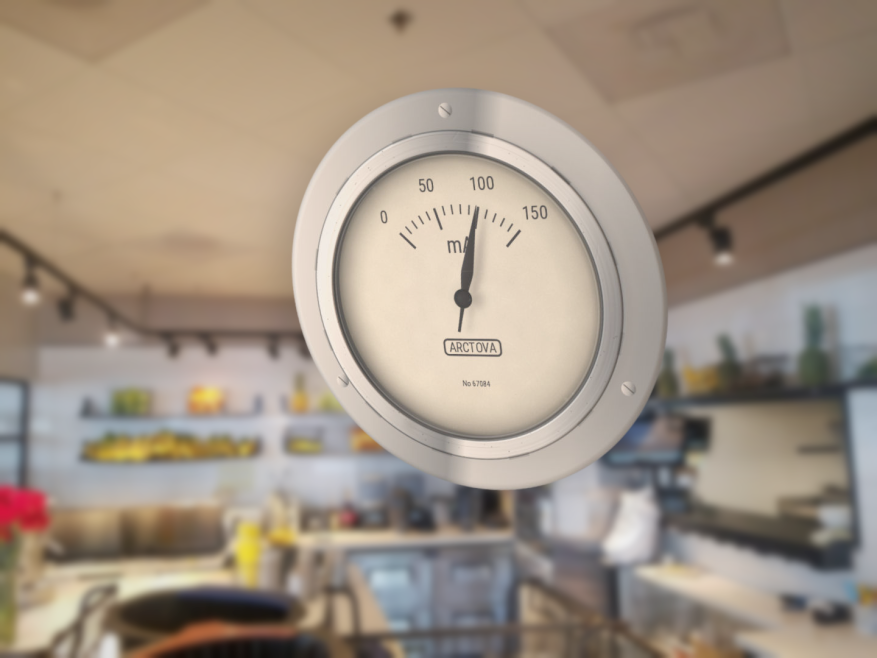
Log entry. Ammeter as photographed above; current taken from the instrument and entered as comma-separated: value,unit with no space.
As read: 100,mA
